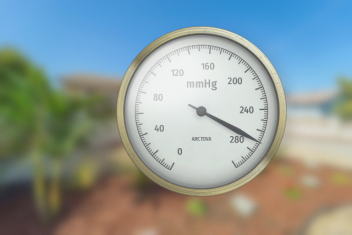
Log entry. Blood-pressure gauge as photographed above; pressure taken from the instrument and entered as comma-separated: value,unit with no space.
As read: 270,mmHg
